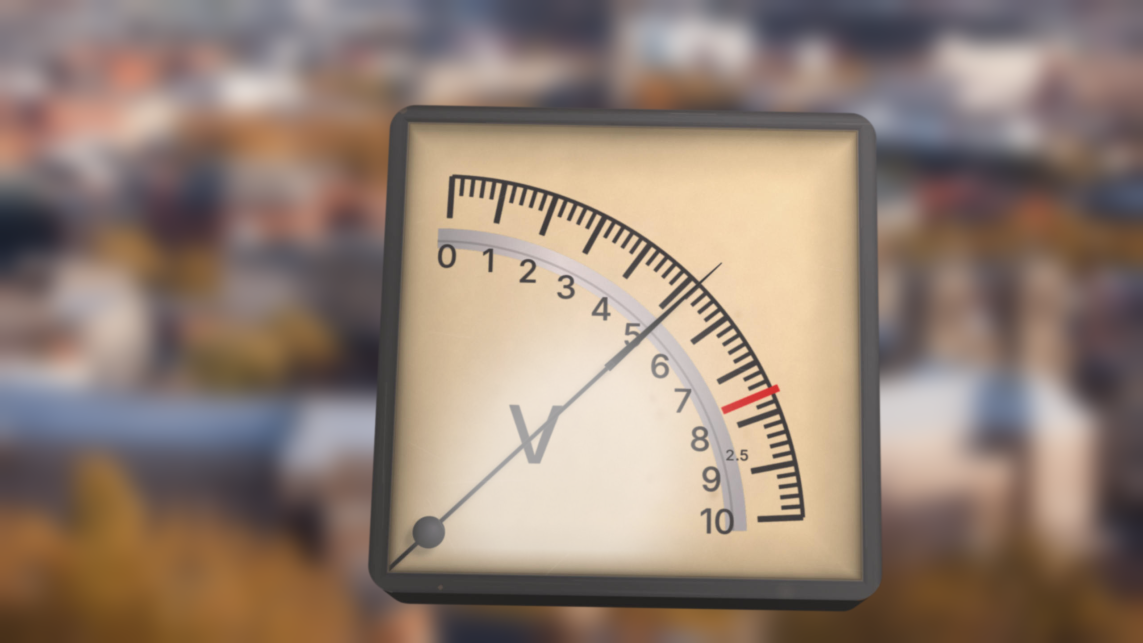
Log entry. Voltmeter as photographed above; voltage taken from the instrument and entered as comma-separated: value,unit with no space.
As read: 5.2,V
